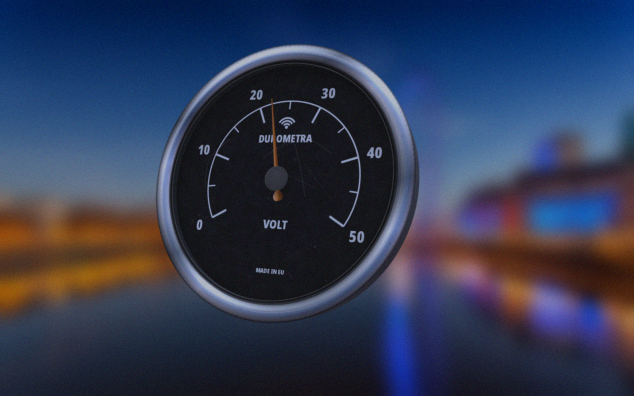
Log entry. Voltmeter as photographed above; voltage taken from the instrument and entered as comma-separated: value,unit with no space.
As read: 22.5,V
